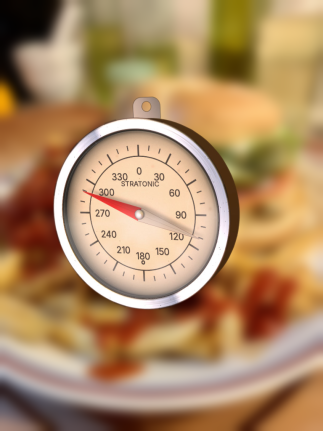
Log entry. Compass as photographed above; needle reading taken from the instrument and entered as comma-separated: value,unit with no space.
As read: 290,°
